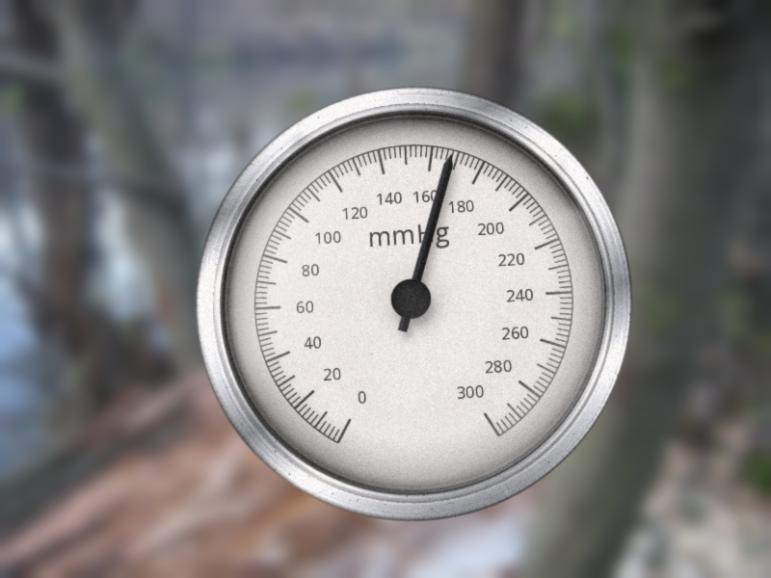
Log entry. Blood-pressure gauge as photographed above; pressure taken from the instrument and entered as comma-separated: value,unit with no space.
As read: 168,mmHg
